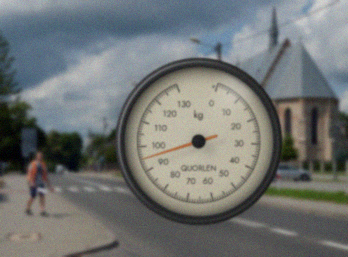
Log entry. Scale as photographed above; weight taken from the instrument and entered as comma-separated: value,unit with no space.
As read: 95,kg
